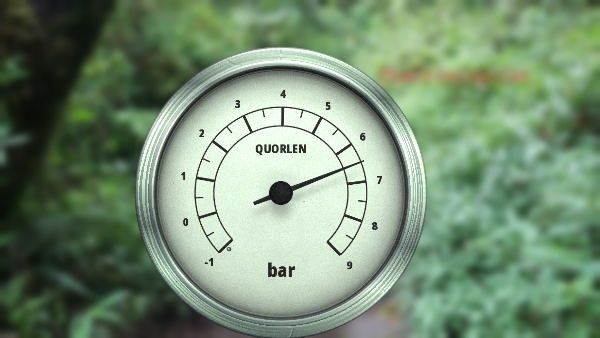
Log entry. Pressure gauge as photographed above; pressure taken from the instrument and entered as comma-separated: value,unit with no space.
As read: 6.5,bar
